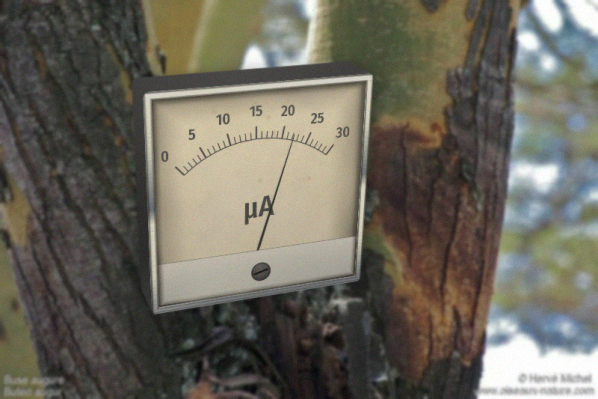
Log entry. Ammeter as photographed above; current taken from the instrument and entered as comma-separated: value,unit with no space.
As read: 22,µA
